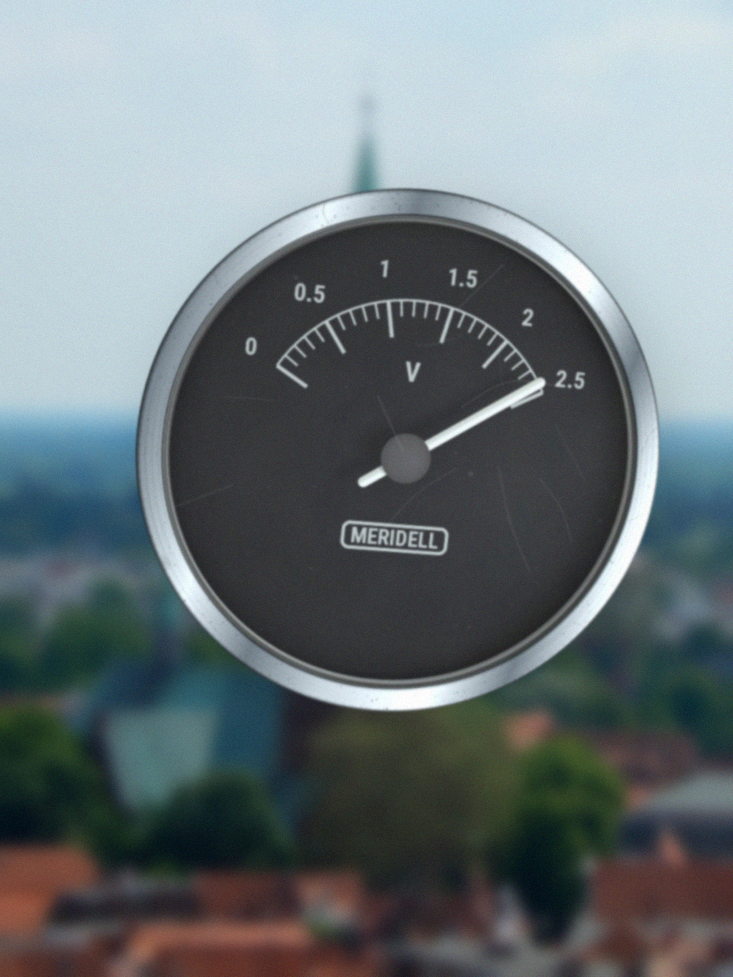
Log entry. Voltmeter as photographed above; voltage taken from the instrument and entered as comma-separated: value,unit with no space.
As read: 2.4,V
